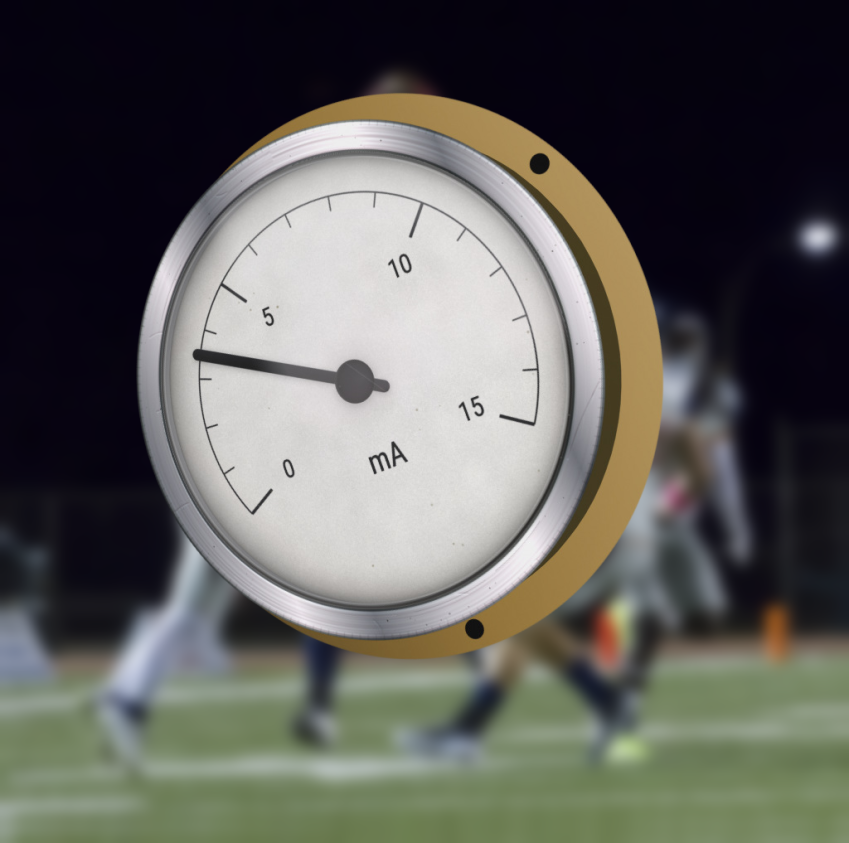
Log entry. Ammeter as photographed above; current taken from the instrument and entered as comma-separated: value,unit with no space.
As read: 3.5,mA
